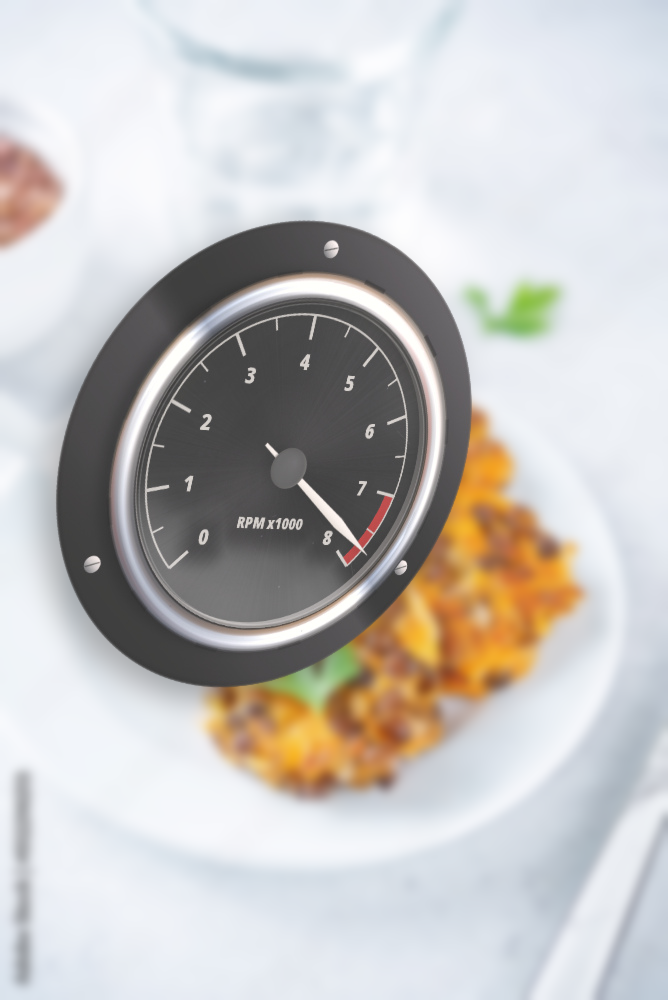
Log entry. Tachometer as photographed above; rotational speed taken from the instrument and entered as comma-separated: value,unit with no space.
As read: 7750,rpm
